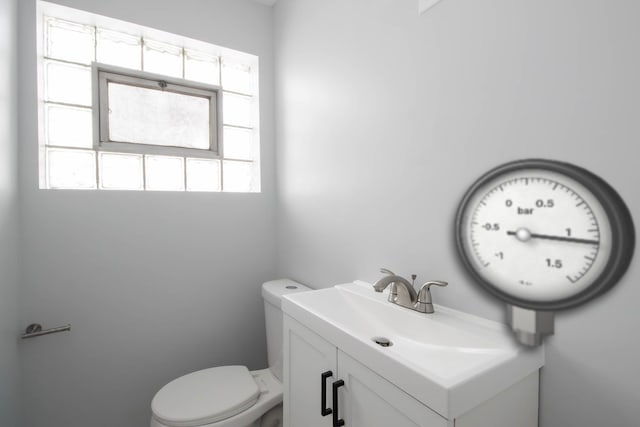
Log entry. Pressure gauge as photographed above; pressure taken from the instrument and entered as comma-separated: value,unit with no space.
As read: 1.1,bar
